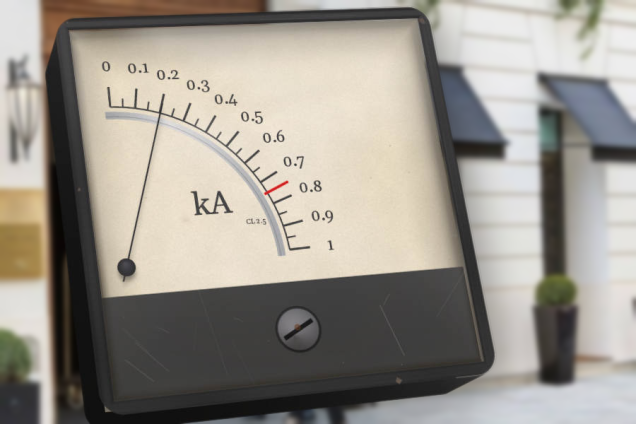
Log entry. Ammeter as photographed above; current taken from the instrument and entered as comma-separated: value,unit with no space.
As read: 0.2,kA
